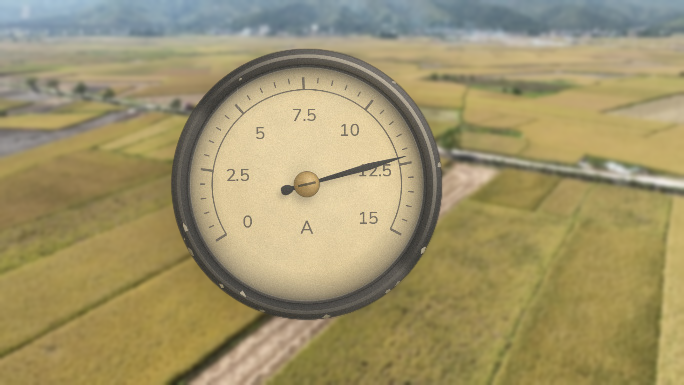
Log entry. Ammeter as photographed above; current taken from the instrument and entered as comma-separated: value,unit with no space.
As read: 12.25,A
